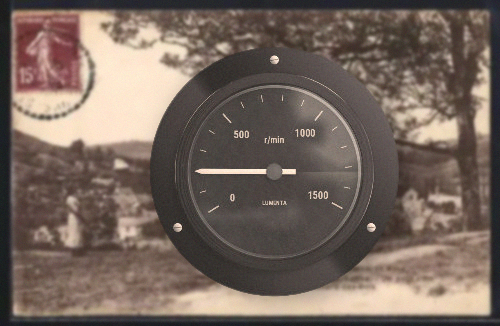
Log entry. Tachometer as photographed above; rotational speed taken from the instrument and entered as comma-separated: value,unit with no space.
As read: 200,rpm
